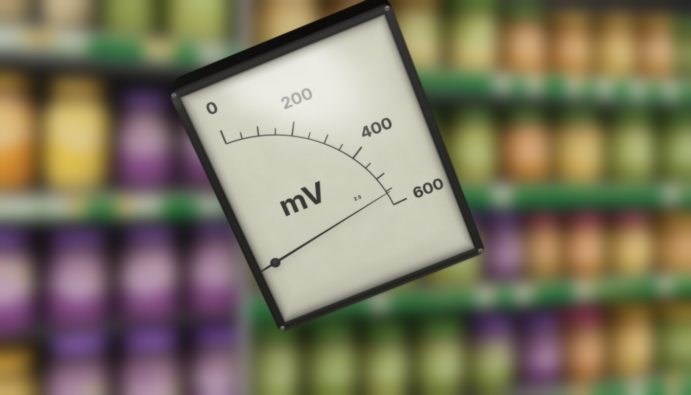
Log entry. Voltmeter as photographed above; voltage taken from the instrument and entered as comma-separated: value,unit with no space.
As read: 550,mV
